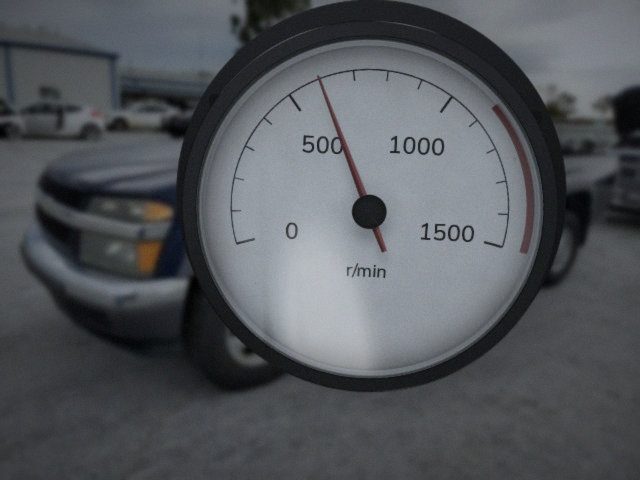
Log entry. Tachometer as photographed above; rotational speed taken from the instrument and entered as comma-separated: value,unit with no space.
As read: 600,rpm
